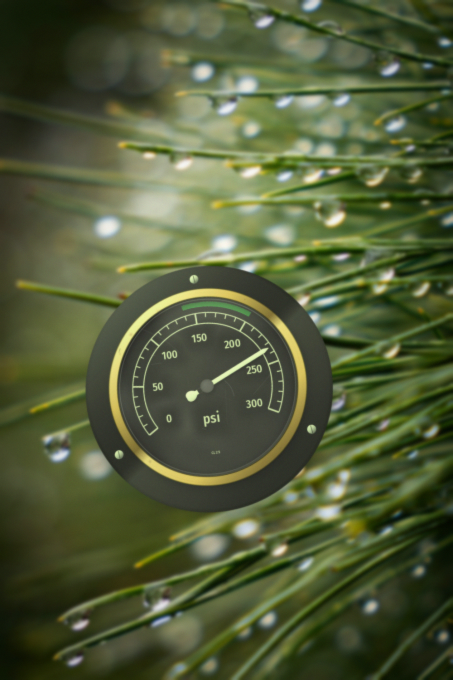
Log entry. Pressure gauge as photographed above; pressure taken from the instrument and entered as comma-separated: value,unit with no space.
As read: 235,psi
